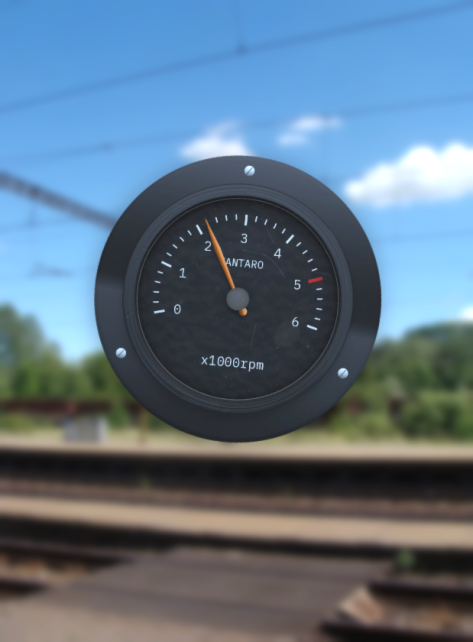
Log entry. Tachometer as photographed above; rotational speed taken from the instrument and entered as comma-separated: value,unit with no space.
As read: 2200,rpm
